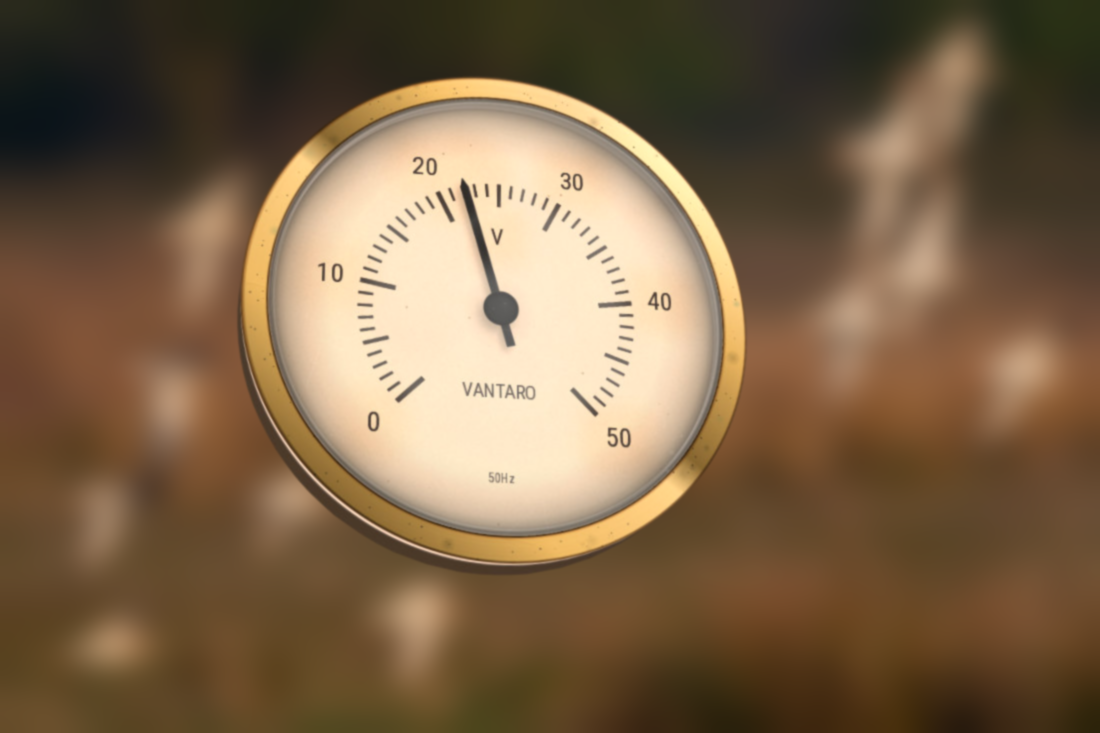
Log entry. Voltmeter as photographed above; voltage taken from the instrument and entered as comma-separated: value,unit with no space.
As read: 22,V
